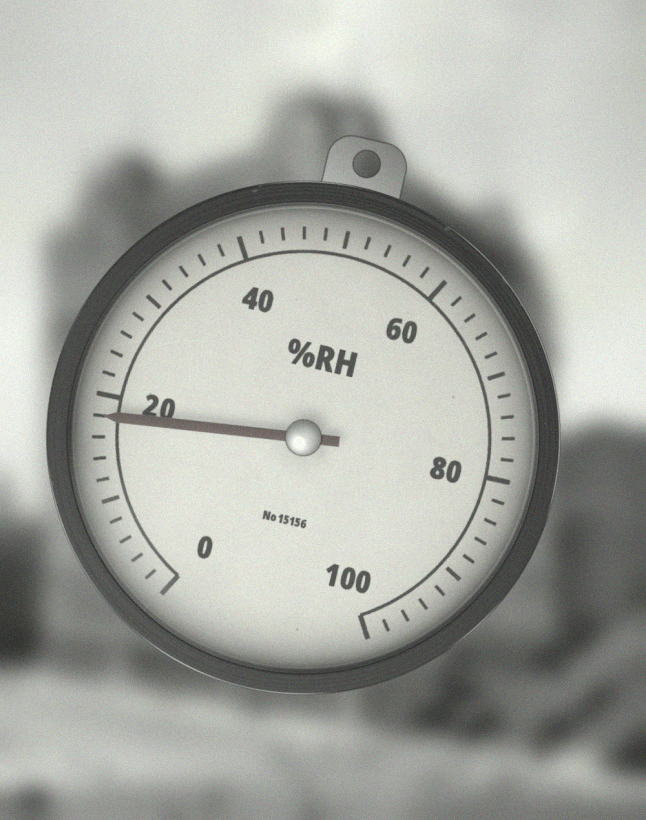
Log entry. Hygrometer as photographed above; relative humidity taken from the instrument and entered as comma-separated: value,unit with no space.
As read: 18,%
